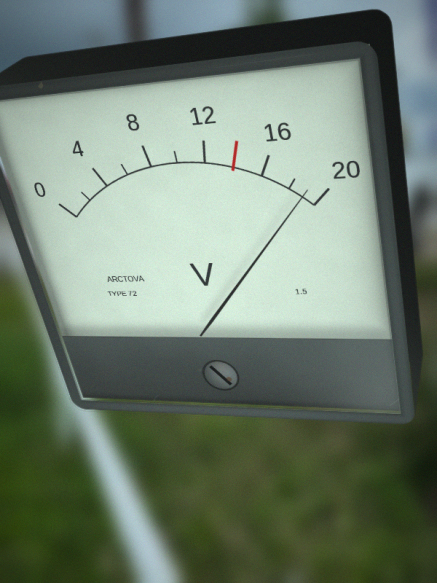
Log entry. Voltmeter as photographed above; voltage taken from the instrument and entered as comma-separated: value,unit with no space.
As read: 19,V
